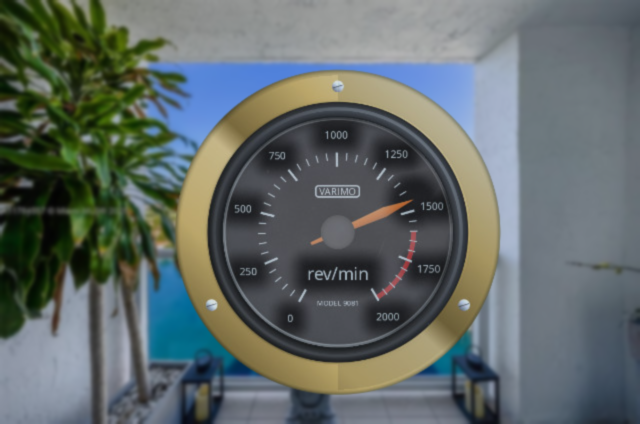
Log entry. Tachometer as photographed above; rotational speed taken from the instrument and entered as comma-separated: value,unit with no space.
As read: 1450,rpm
